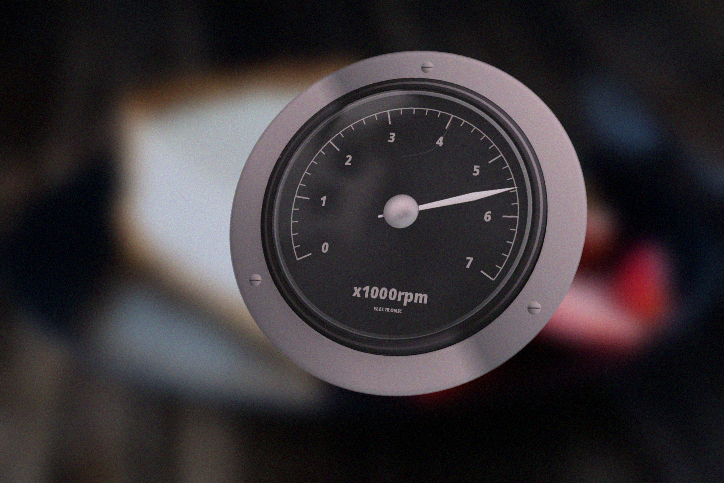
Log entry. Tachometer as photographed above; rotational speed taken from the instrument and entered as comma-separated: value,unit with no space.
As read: 5600,rpm
